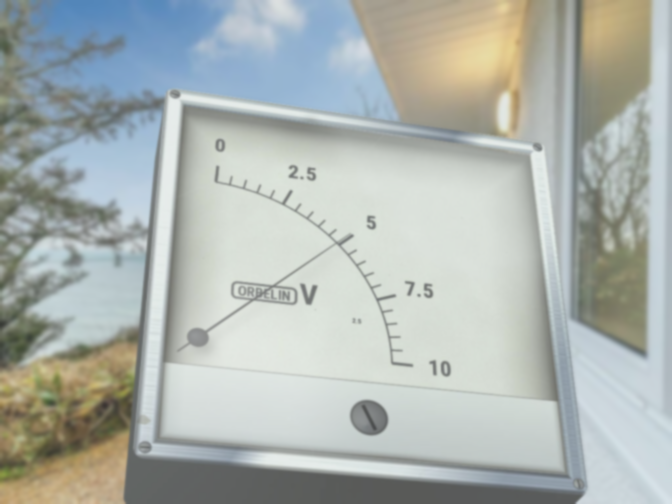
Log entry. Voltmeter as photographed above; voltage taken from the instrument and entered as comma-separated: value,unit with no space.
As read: 5,V
